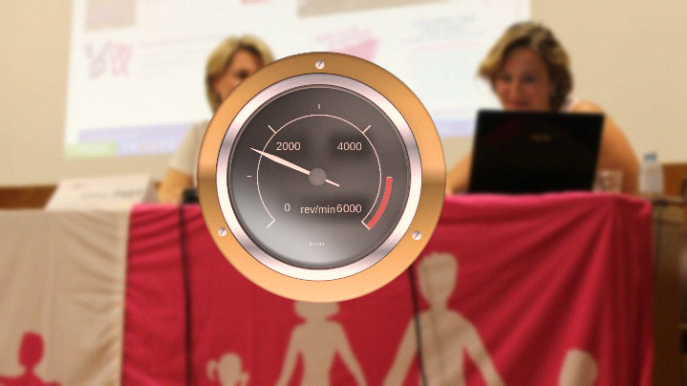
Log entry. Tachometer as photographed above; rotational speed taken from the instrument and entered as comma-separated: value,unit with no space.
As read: 1500,rpm
